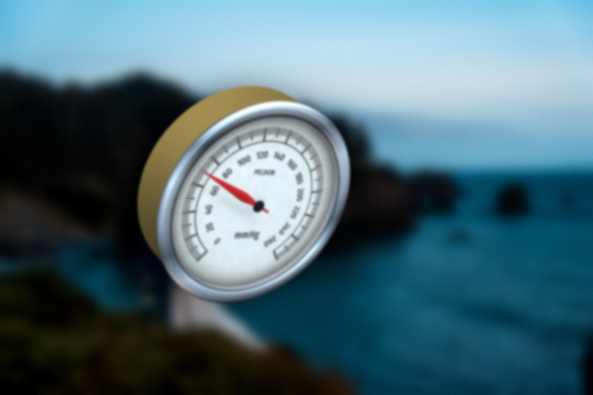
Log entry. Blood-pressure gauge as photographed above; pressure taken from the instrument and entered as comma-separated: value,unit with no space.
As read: 70,mmHg
